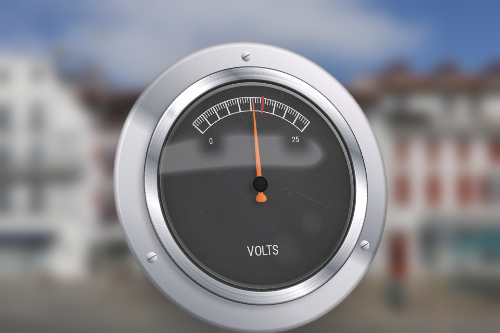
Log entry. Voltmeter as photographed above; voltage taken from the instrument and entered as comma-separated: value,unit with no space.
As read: 12.5,V
